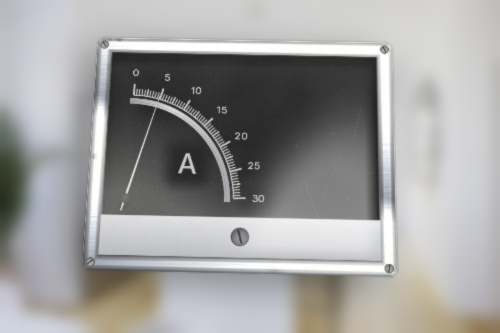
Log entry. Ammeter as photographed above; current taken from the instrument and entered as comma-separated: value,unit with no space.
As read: 5,A
